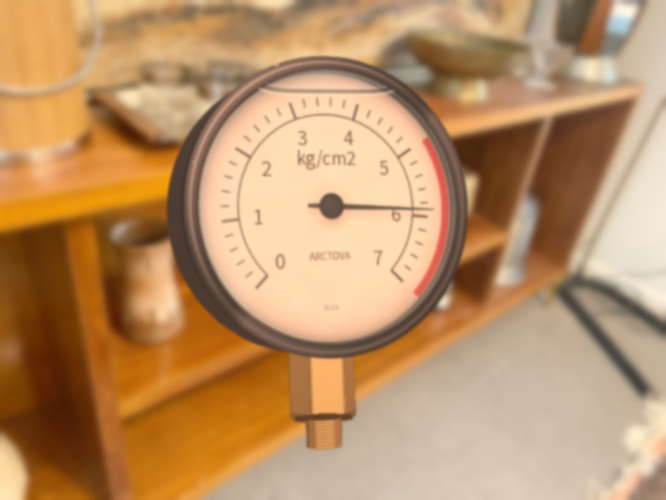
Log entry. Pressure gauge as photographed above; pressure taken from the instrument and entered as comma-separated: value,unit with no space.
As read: 5.9,kg/cm²
